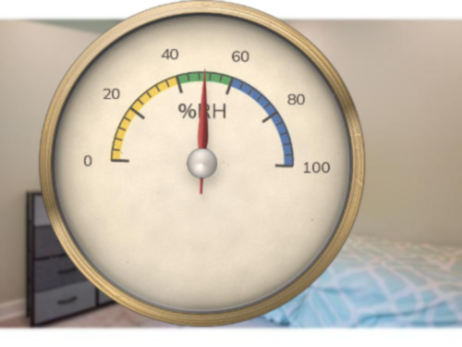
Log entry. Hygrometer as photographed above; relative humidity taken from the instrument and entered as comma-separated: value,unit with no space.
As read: 50,%
